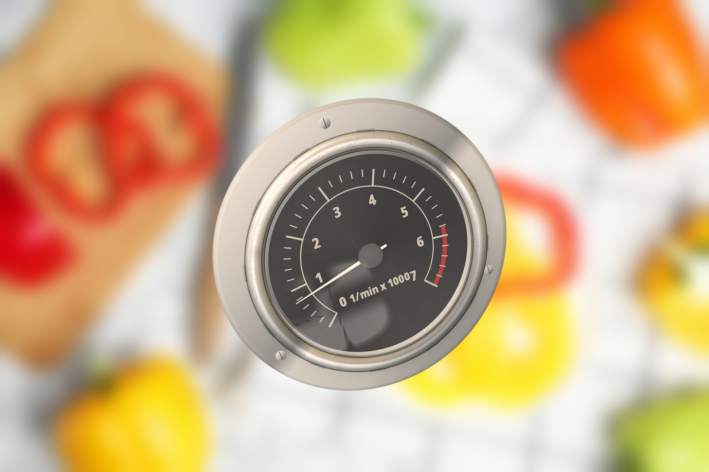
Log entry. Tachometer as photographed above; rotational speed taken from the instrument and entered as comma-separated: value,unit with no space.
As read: 800,rpm
